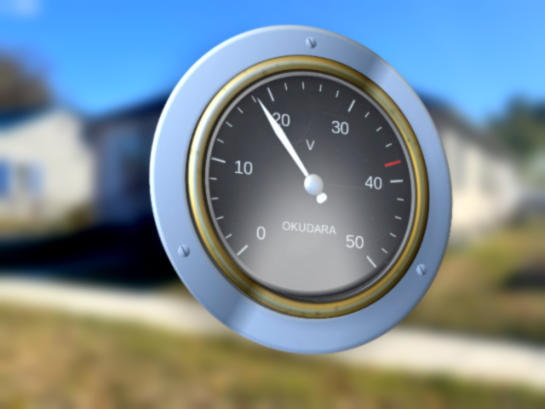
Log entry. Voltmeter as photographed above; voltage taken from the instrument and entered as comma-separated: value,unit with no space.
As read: 18,V
